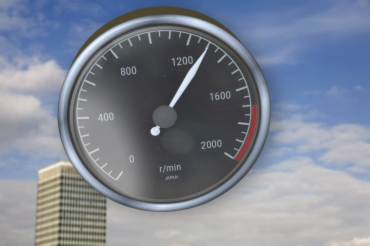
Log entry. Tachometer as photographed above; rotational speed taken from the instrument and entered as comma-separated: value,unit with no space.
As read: 1300,rpm
